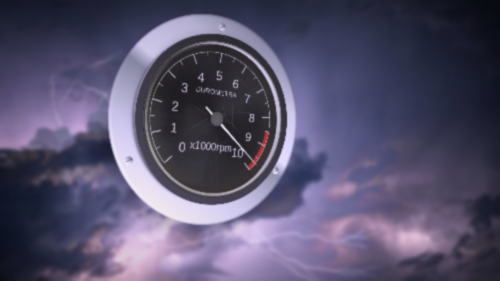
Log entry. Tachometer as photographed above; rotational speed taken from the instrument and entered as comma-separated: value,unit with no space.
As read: 9750,rpm
